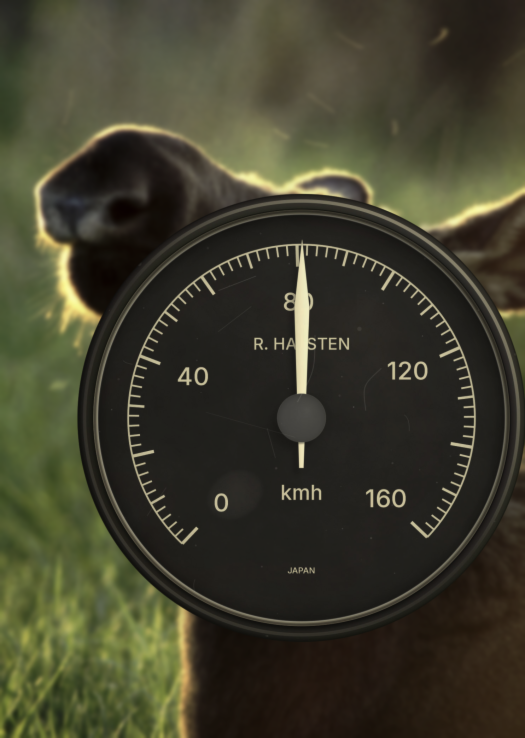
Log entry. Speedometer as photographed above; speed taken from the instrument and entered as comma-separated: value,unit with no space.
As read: 81,km/h
